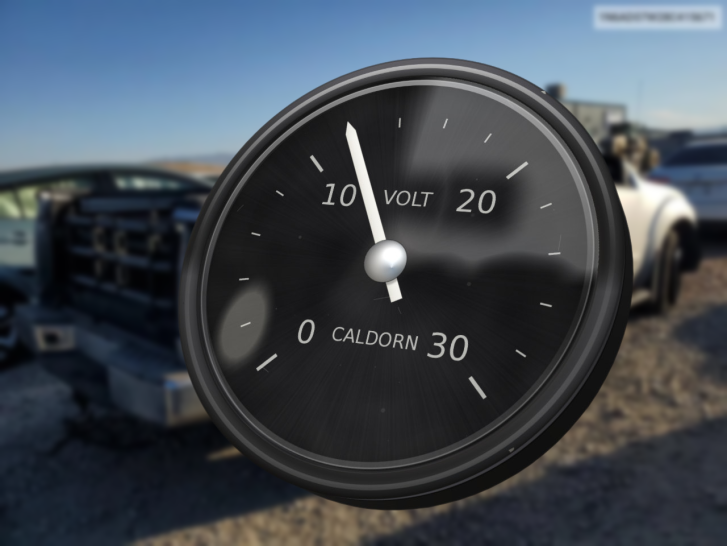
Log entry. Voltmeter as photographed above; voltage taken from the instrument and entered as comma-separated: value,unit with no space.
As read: 12,V
